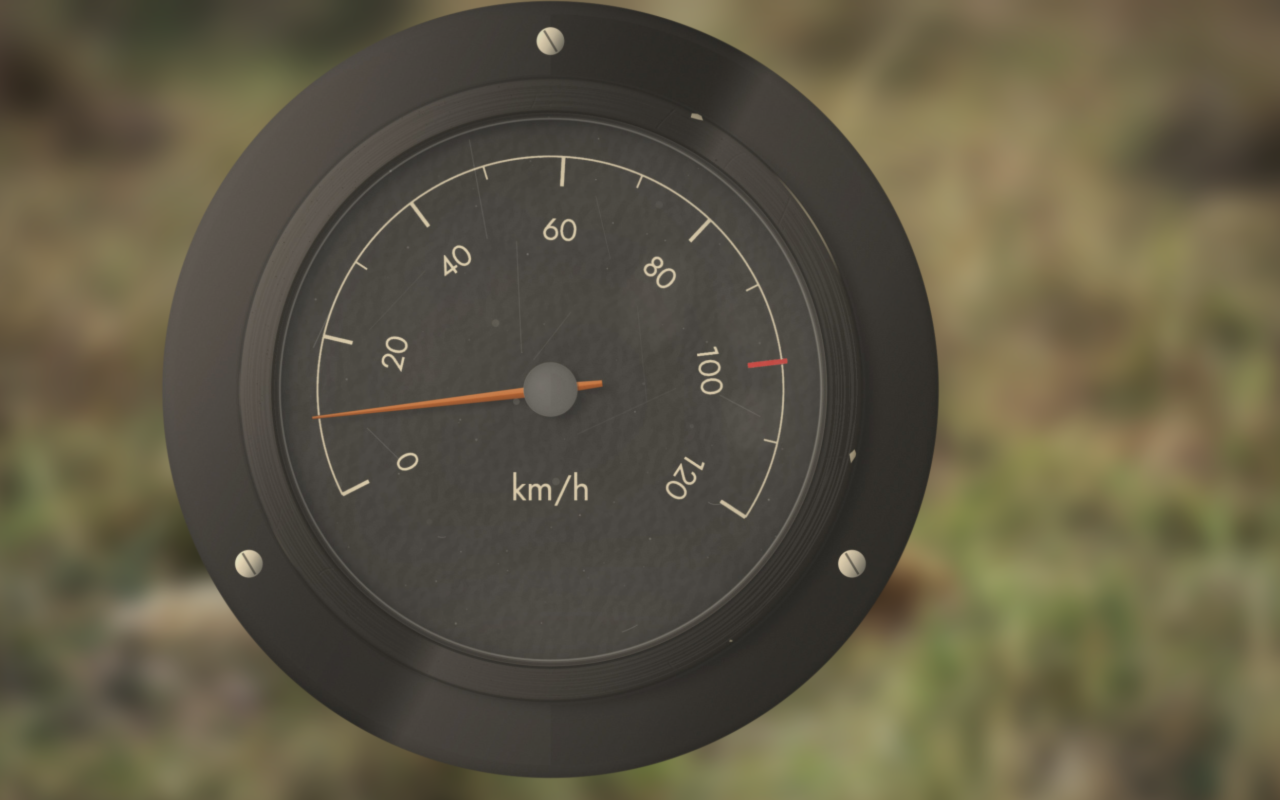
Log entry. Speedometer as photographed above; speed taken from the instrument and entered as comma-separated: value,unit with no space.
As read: 10,km/h
